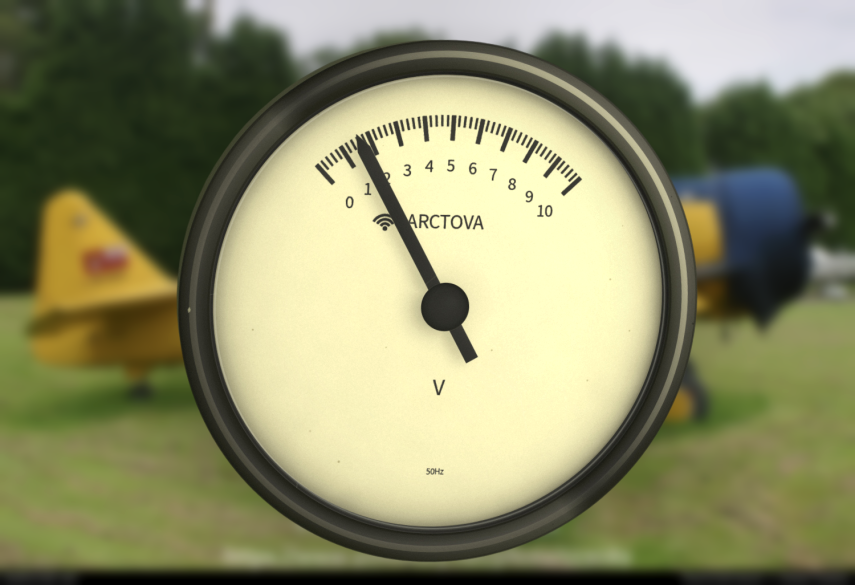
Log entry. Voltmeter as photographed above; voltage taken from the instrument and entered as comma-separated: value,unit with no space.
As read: 1.6,V
